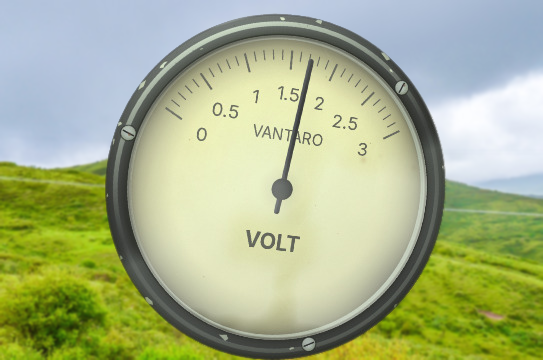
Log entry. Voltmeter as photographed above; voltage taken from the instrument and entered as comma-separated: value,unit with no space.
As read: 1.7,V
